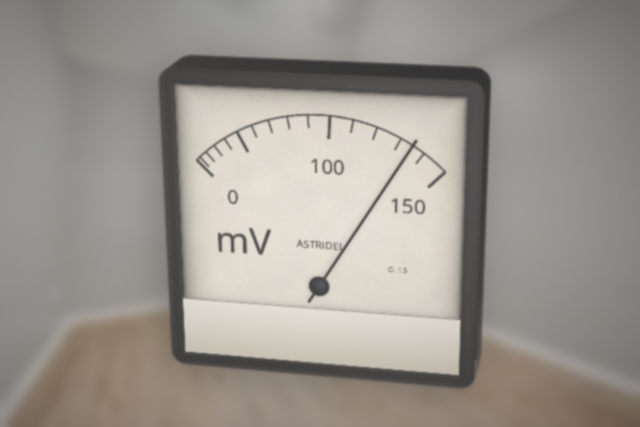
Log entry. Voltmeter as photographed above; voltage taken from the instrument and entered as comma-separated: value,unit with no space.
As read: 135,mV
